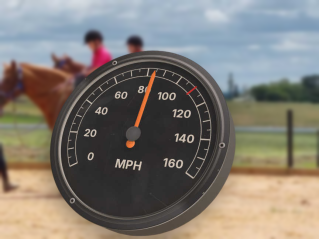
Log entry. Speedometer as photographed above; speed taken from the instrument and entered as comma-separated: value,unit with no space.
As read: 85,mph
